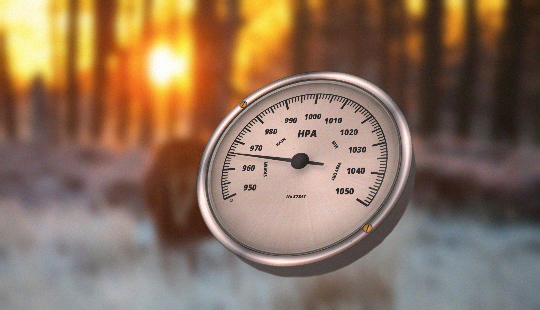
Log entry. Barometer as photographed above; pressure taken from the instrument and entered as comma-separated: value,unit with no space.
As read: 965,hPa
